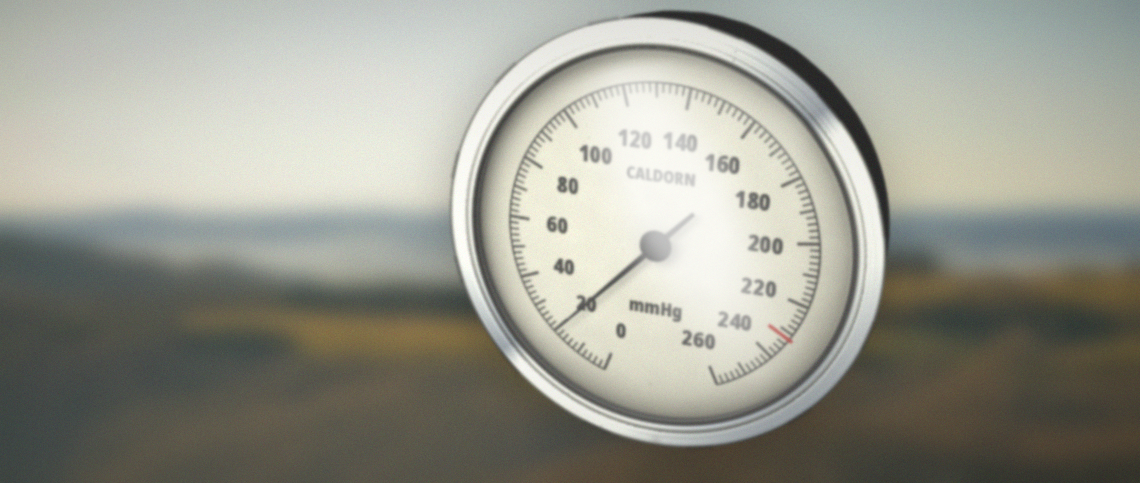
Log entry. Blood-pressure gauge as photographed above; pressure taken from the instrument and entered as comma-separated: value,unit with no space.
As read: 20,mmHg
